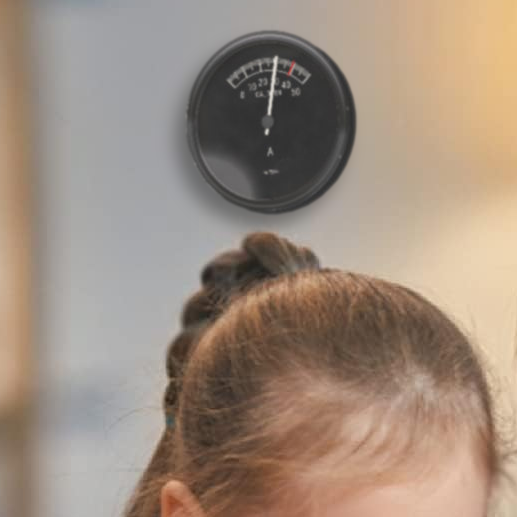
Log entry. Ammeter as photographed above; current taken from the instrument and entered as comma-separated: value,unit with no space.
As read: 30,A
